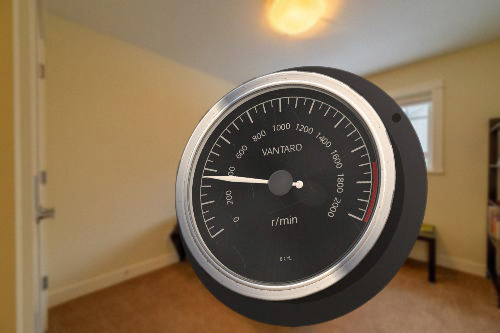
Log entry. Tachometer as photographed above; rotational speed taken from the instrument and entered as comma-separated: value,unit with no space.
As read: 350,rpm
